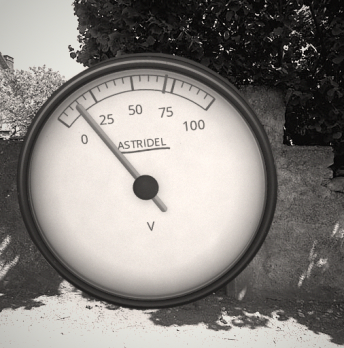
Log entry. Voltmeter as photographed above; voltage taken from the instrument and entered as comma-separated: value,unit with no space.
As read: 15,V
